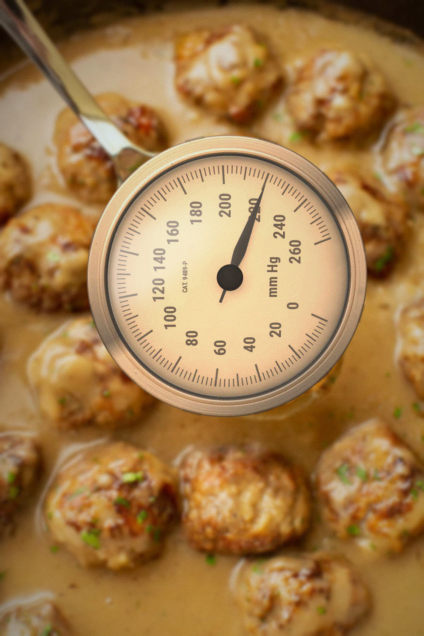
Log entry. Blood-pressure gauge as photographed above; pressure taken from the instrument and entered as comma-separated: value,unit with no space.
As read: 220,mmHg
